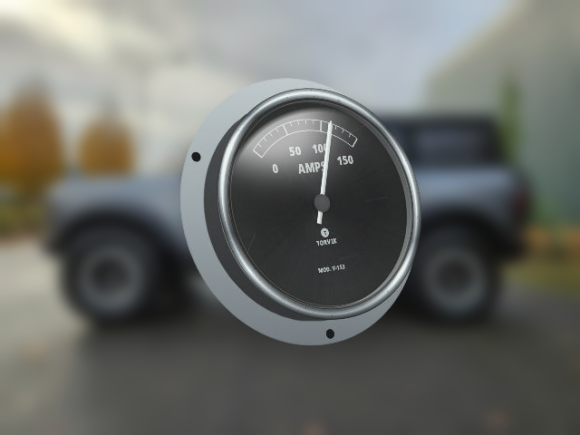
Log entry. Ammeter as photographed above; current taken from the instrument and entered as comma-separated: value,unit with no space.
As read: 110,A
